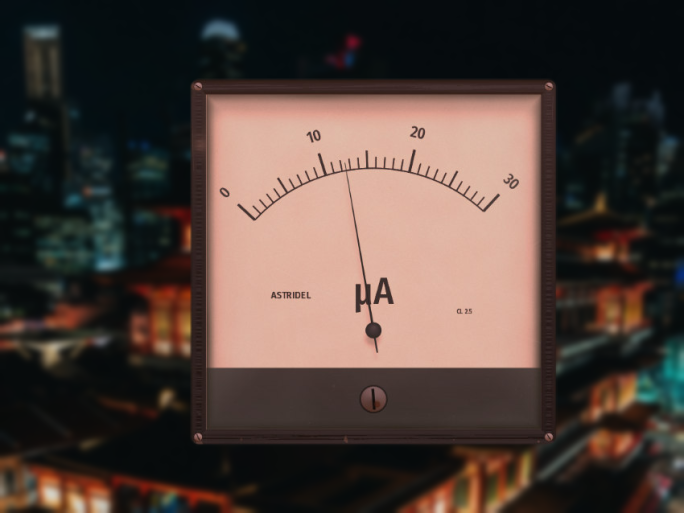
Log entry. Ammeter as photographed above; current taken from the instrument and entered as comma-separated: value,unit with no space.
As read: 12.5,µA
